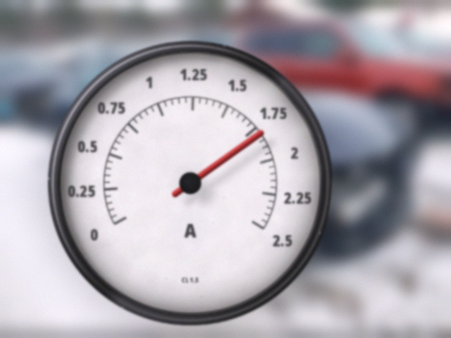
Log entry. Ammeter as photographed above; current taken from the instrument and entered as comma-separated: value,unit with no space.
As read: 1.8,A
